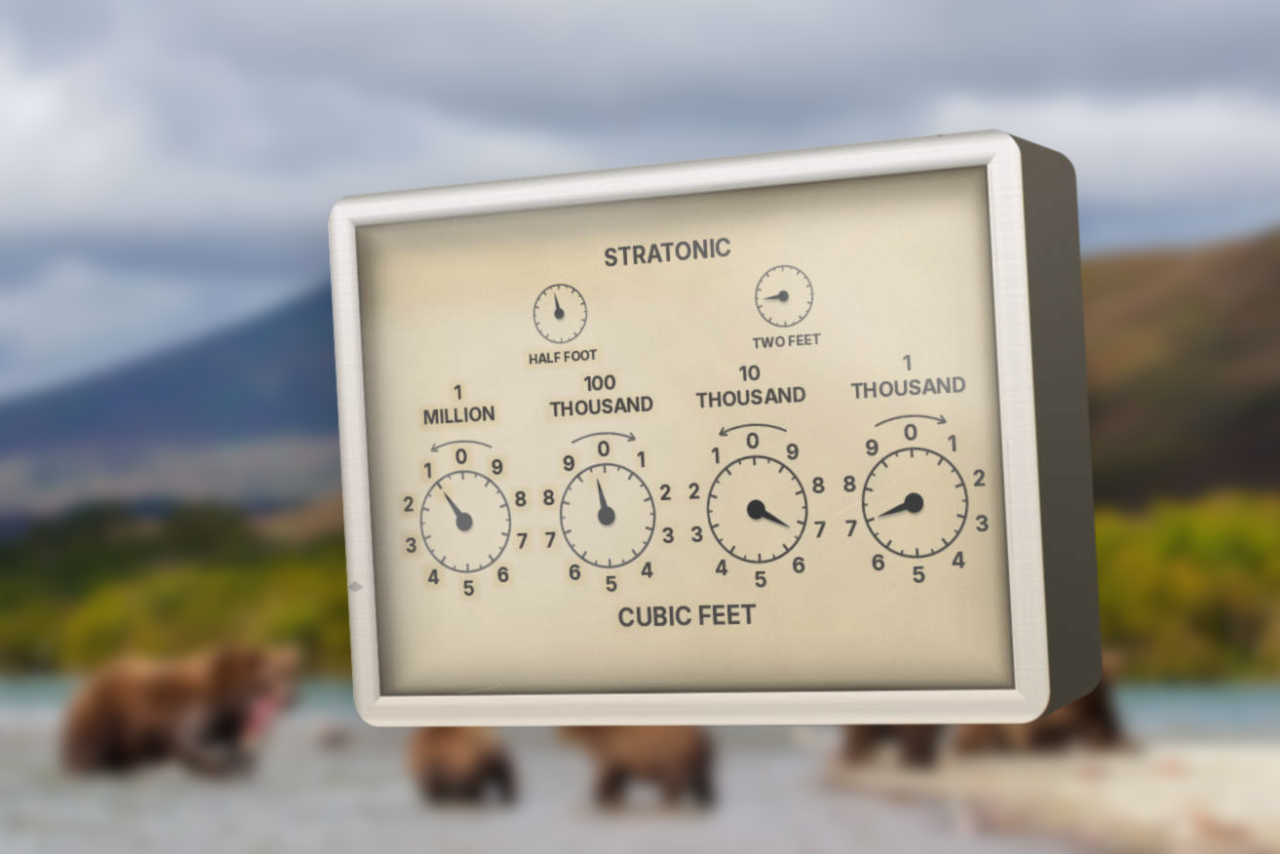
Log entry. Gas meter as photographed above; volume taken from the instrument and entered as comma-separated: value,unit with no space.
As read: 96700,ft³
